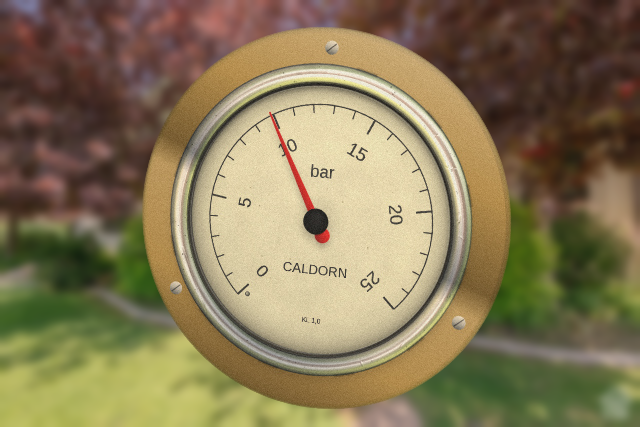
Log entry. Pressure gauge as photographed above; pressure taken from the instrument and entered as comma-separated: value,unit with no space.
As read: 10,bar
